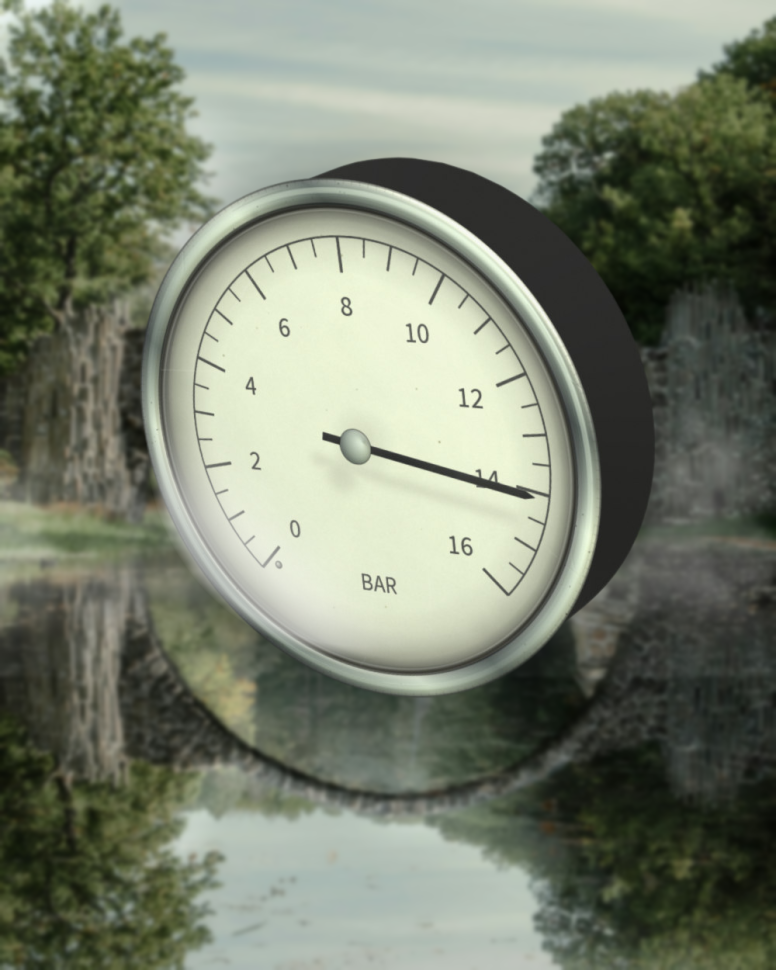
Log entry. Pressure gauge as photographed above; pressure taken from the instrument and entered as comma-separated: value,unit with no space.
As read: 14,bar
